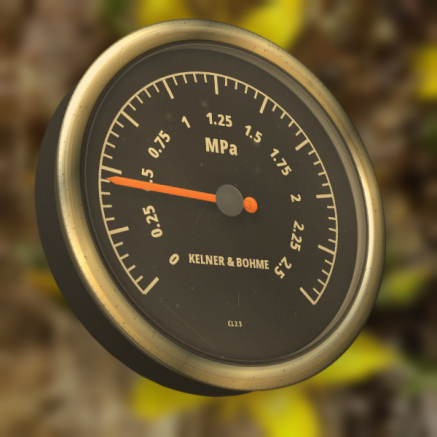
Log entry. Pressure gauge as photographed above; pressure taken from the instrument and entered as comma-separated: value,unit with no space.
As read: 0.45,MPa
